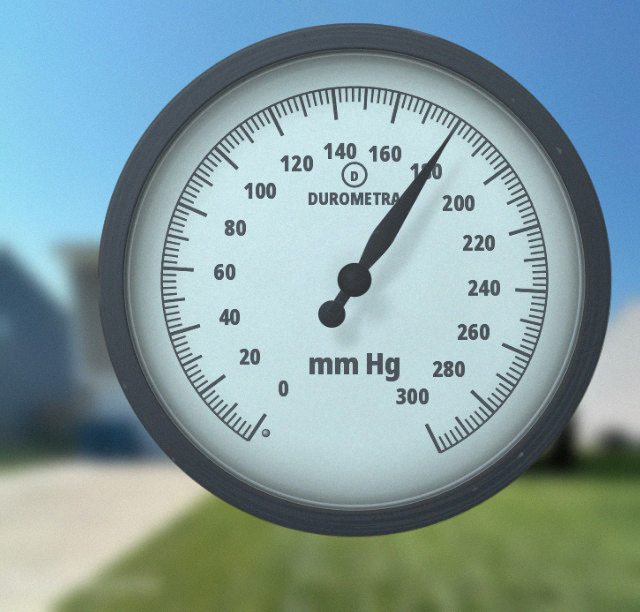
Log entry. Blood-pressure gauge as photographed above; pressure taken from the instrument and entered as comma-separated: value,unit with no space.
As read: 180,mmHg
